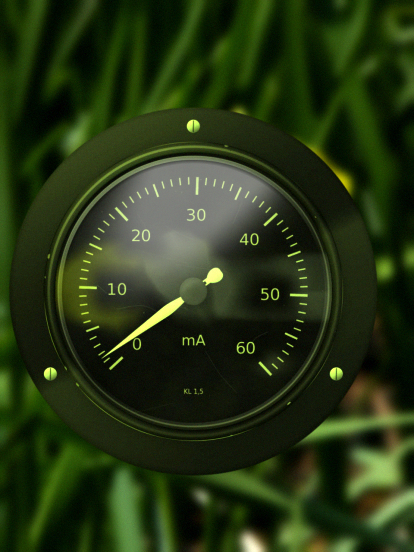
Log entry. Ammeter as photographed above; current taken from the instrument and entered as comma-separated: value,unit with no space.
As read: 1.5,mA
